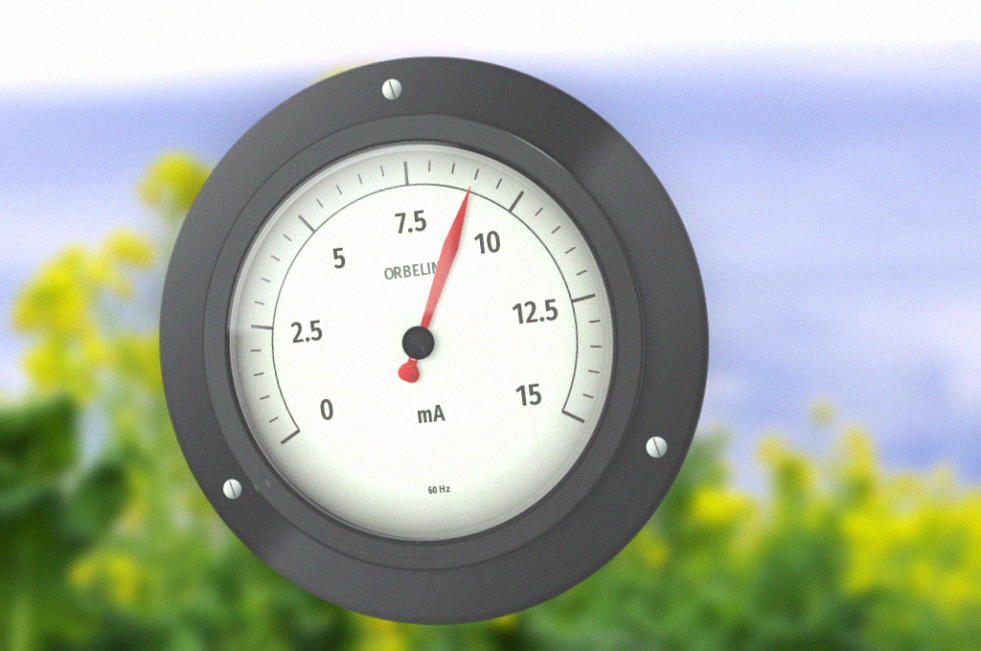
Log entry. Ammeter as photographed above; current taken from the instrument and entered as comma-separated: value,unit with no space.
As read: 9,mA
